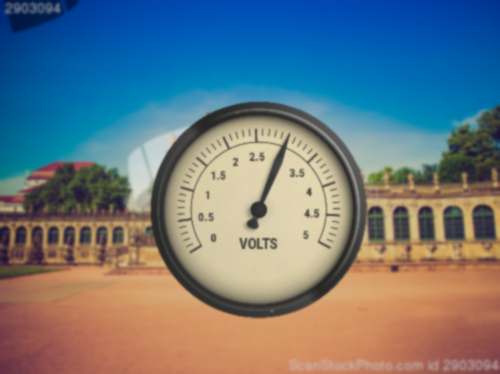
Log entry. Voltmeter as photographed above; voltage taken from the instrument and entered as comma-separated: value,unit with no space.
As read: 3,V
